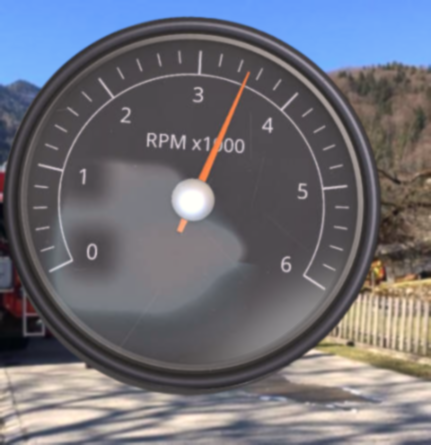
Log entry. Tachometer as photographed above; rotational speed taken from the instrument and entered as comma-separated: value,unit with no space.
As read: 3500,rpm
